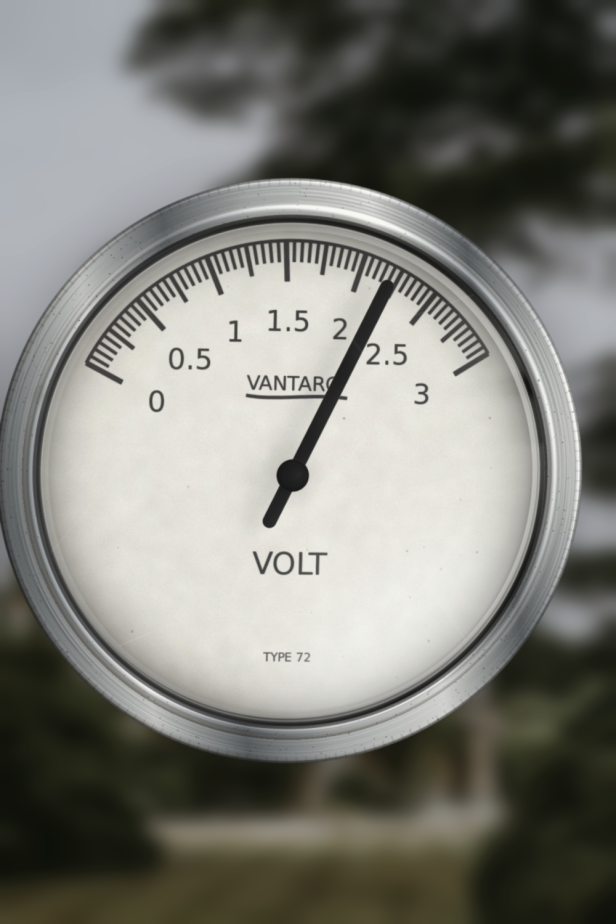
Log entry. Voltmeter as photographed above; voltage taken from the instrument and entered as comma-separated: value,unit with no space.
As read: 2.2,V
